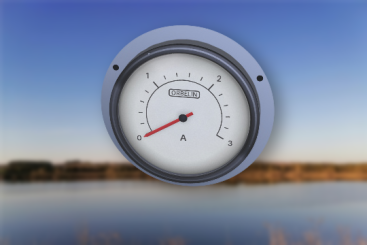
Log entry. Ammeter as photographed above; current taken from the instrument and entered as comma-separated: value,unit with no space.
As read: 0,A
